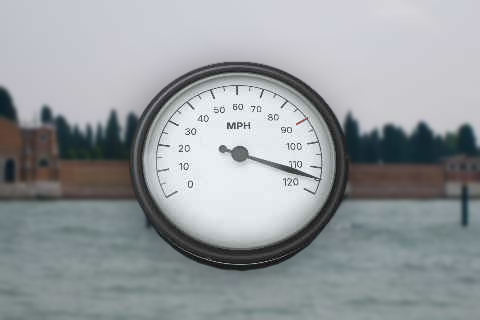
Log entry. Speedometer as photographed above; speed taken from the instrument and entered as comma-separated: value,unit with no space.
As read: 115,mph
